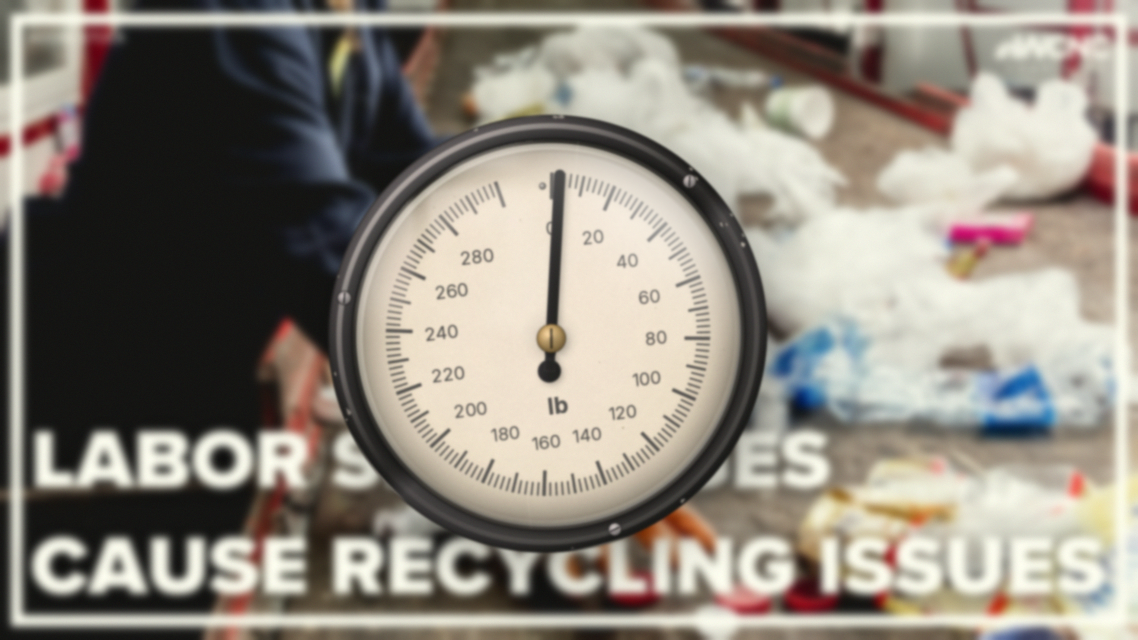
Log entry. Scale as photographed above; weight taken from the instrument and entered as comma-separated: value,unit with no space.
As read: 2,lb
